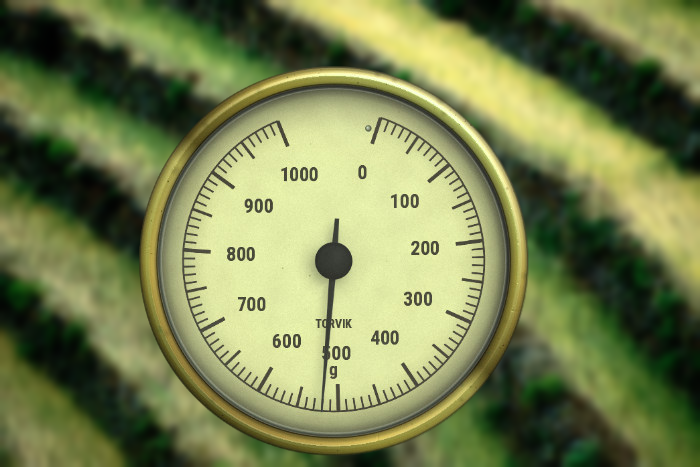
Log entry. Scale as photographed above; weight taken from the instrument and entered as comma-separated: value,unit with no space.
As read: 520,g
